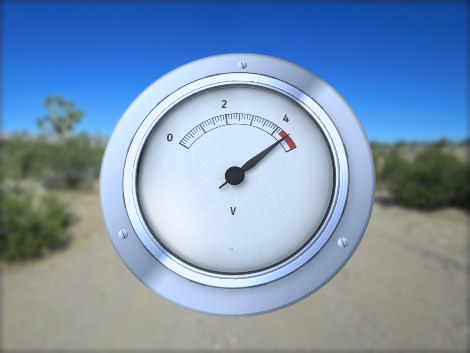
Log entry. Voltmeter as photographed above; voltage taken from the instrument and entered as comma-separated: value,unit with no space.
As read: 4.5,V
